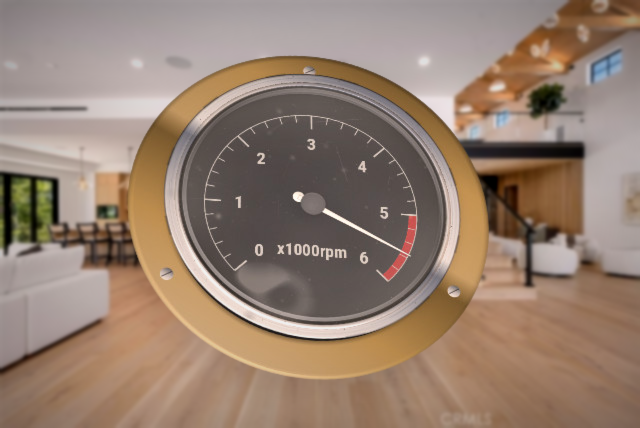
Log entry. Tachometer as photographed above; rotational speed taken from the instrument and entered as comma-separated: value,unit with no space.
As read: 5600,rpm
